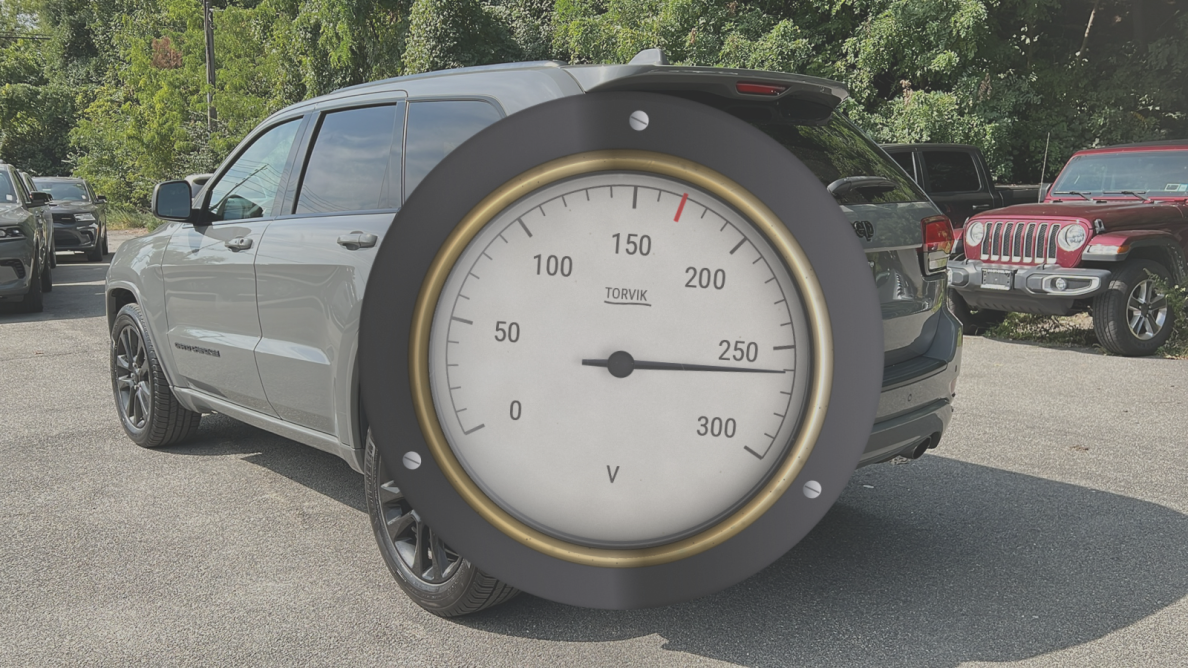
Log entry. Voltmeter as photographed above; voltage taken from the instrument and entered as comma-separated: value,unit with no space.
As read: 260,V
